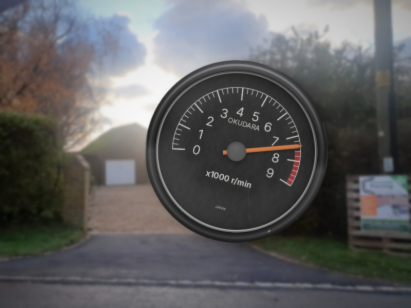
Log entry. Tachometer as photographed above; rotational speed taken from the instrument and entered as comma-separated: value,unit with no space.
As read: 7400,rpm
